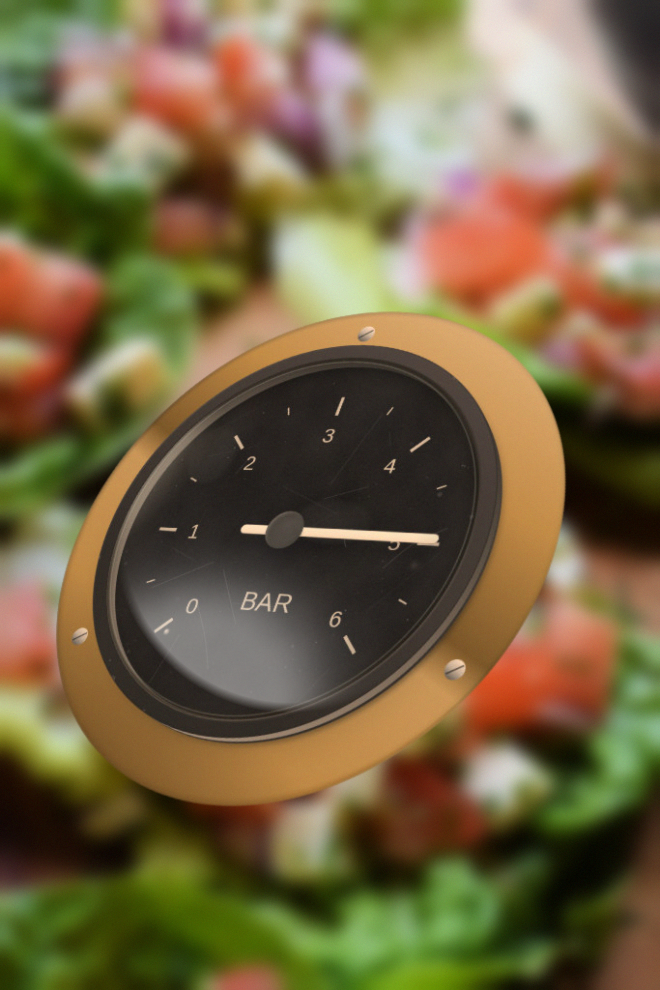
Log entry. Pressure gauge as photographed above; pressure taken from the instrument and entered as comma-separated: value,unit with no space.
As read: 5,bar
